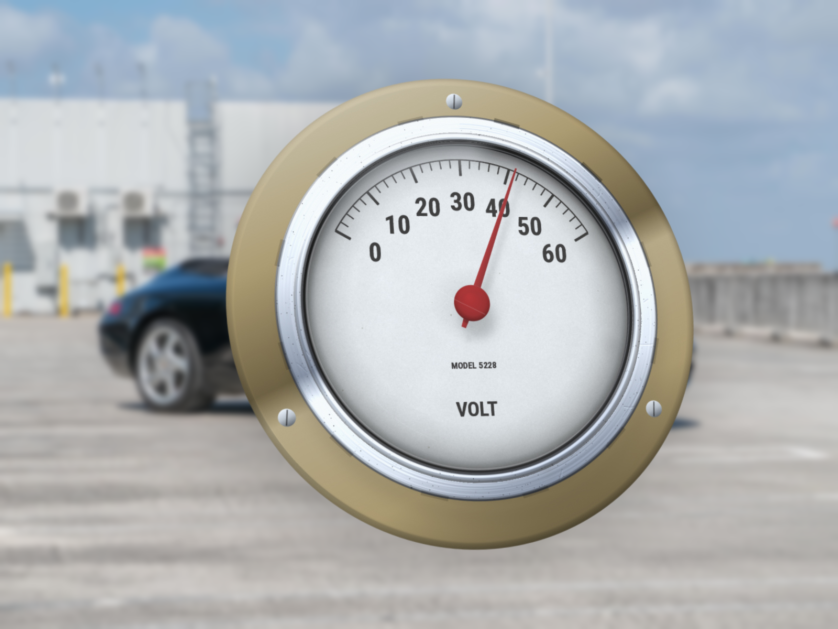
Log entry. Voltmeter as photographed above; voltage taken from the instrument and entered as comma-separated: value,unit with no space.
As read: 41,V
